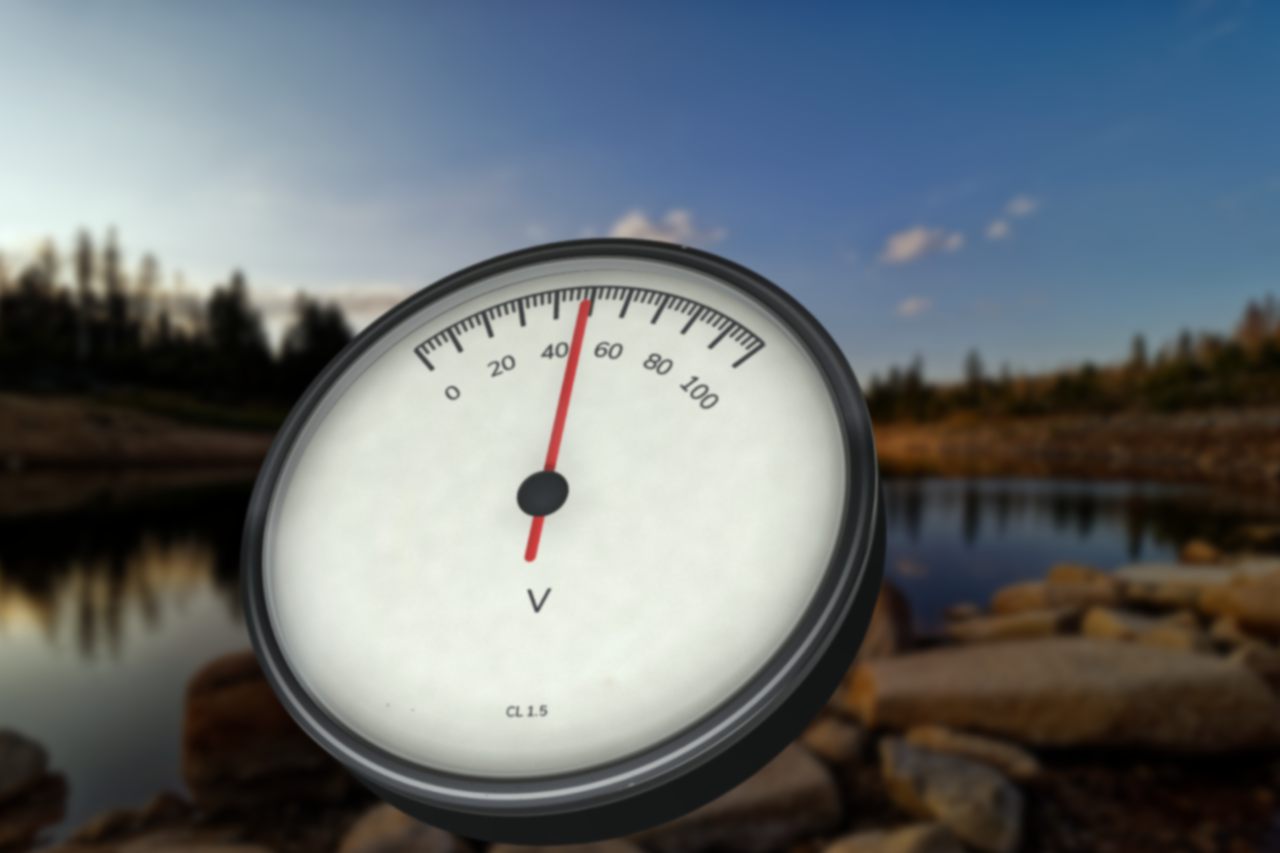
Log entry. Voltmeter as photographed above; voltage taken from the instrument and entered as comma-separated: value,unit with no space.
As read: 50,V
